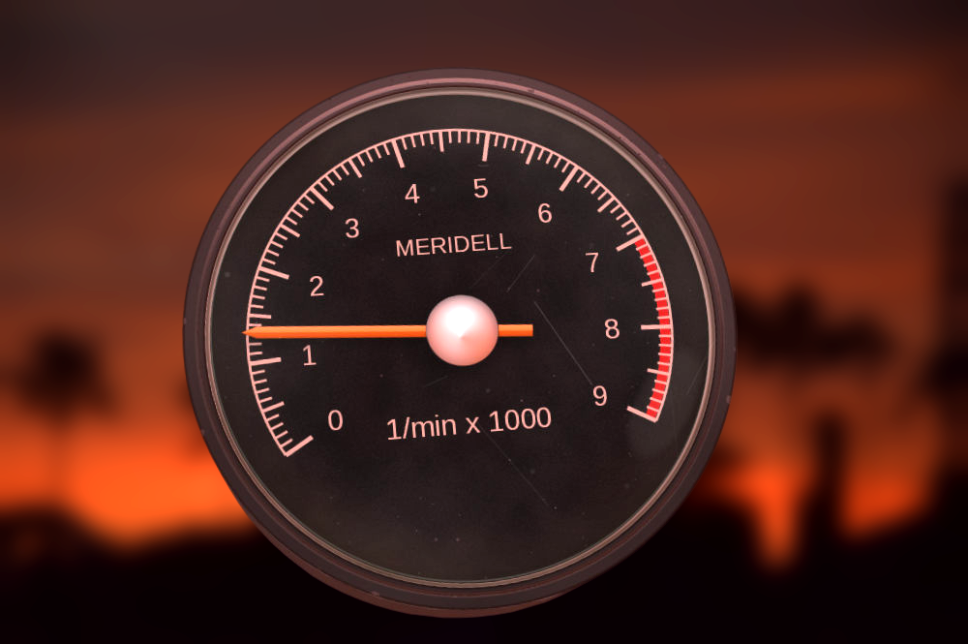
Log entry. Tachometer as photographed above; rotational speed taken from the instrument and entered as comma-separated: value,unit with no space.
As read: 1300,rpm
